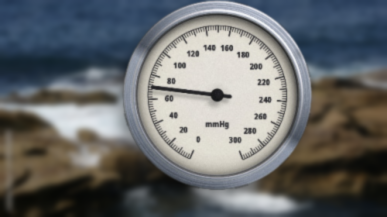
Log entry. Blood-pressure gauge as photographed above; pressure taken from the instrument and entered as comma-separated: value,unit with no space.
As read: 70,mmHg
